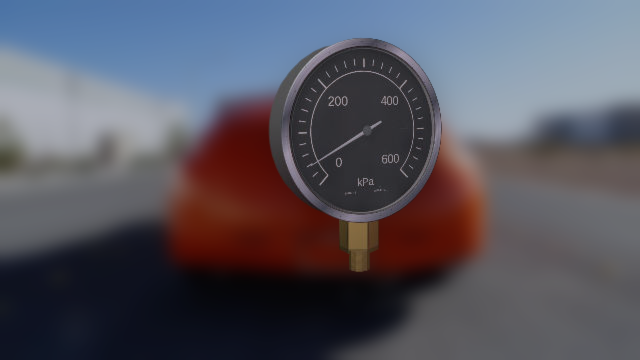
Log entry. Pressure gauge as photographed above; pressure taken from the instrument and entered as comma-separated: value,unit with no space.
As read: 40,kPa
